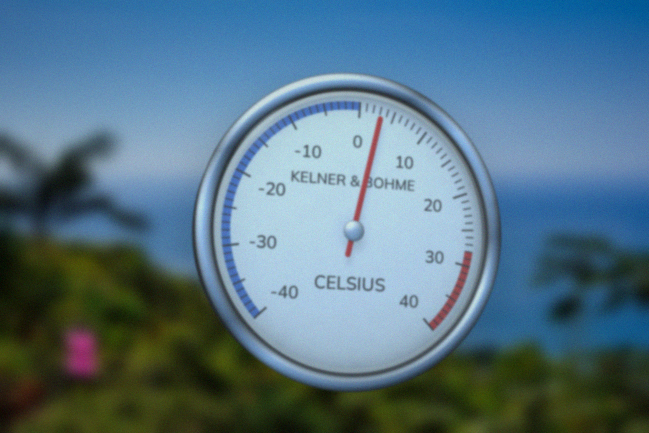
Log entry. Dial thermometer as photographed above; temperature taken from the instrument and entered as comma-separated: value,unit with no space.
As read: 3,°C
